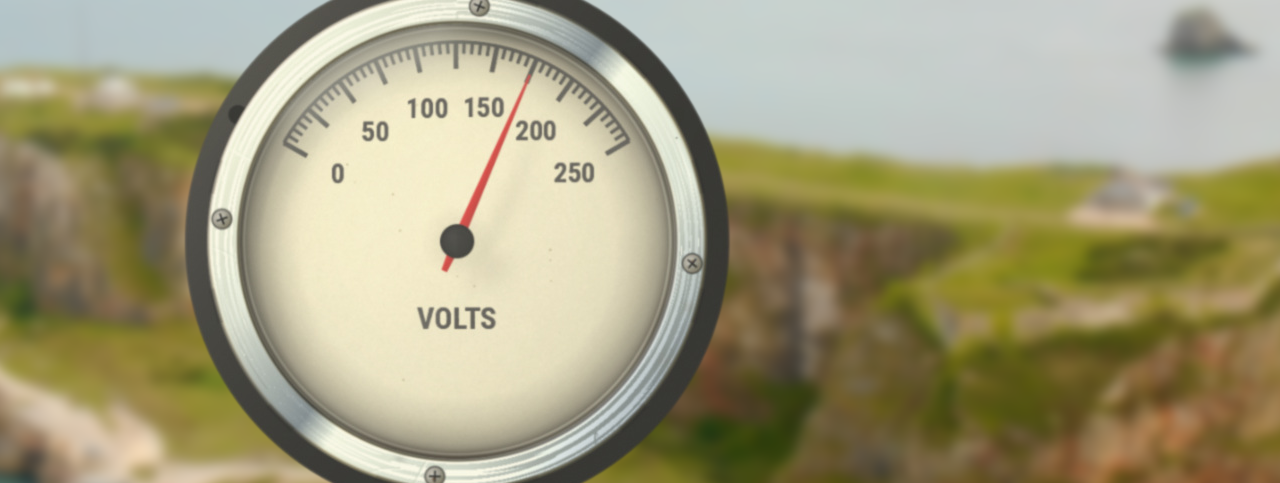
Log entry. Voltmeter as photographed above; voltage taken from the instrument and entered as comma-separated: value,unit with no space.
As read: 175,V
